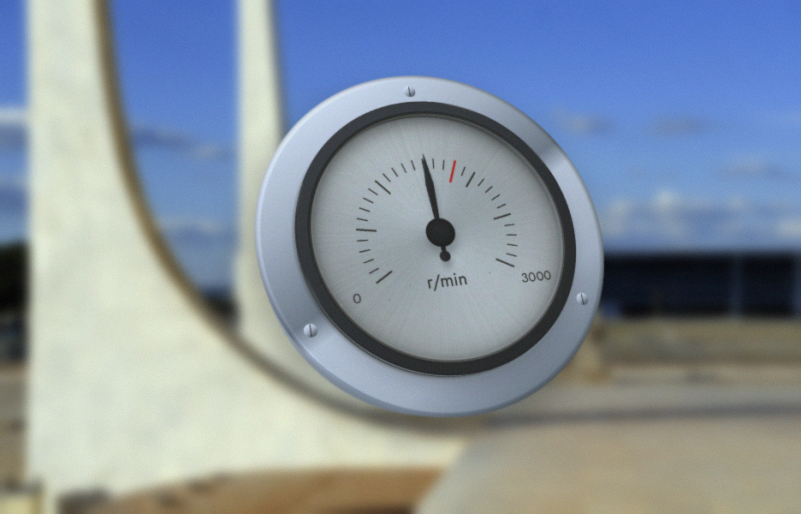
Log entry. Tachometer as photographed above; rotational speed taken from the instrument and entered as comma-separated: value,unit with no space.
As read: 1500,rpm
